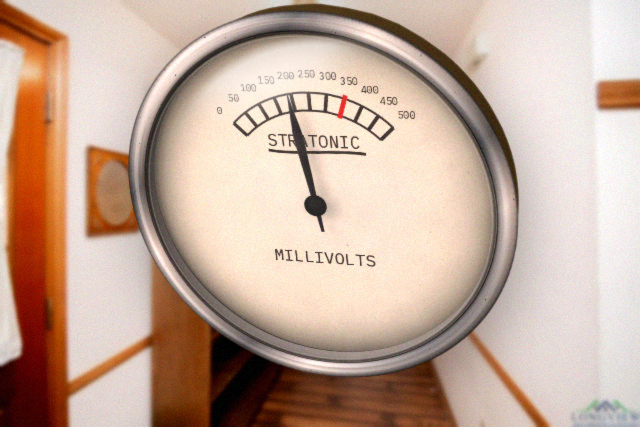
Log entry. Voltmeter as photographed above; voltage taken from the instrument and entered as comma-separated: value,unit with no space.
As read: 200,mV
